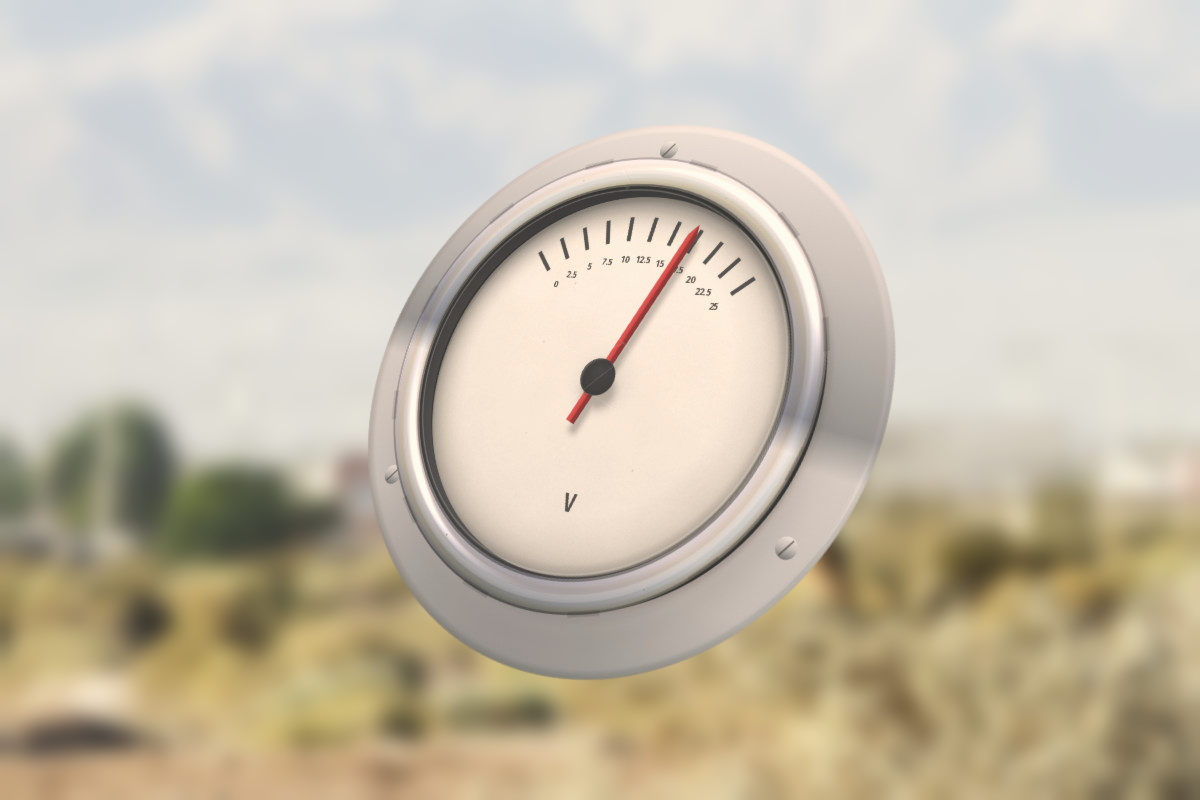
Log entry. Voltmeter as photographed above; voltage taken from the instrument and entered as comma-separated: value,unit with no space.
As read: 17.5,V
